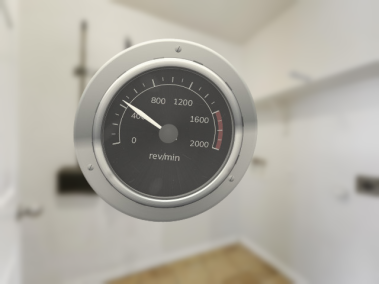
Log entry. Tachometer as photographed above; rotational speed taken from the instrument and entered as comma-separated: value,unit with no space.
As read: 450,rpm
